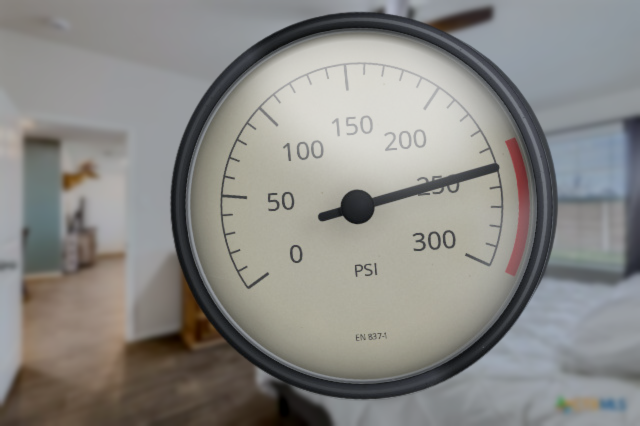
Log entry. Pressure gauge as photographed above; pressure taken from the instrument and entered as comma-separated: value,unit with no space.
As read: 250,psi
